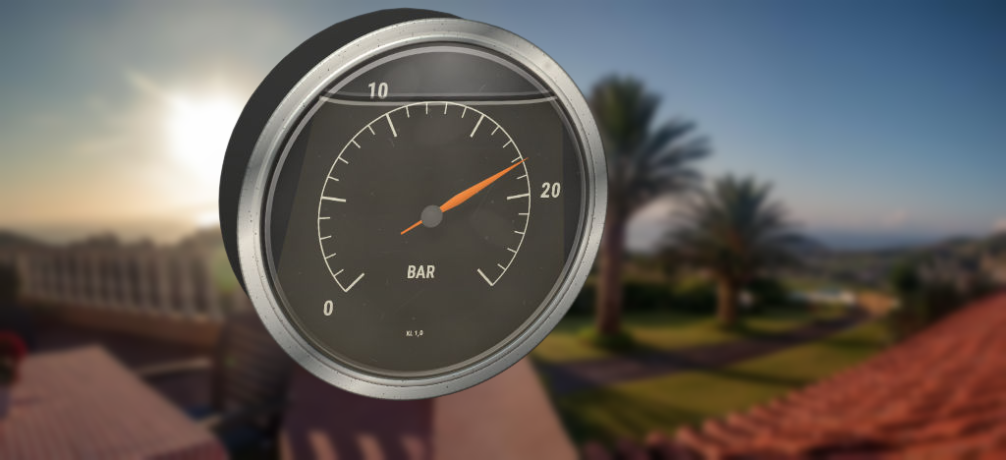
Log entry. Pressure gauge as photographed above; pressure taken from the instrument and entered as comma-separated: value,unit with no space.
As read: 18,bar
